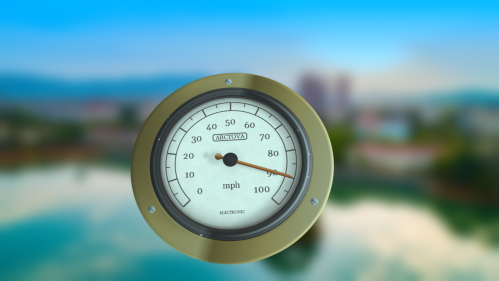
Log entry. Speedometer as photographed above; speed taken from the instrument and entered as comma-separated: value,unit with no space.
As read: 90,mph
